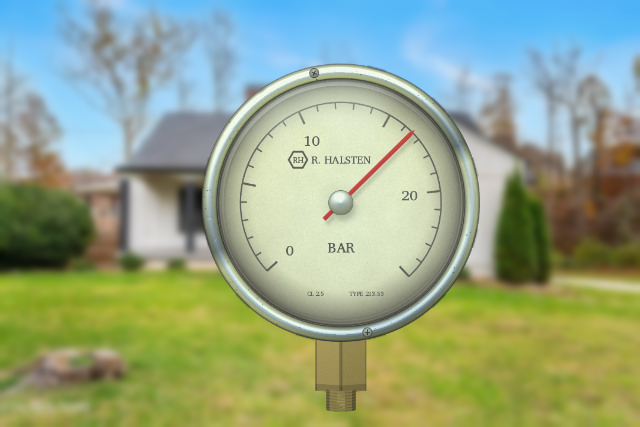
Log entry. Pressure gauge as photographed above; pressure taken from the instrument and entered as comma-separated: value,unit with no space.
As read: 16.5,bar
